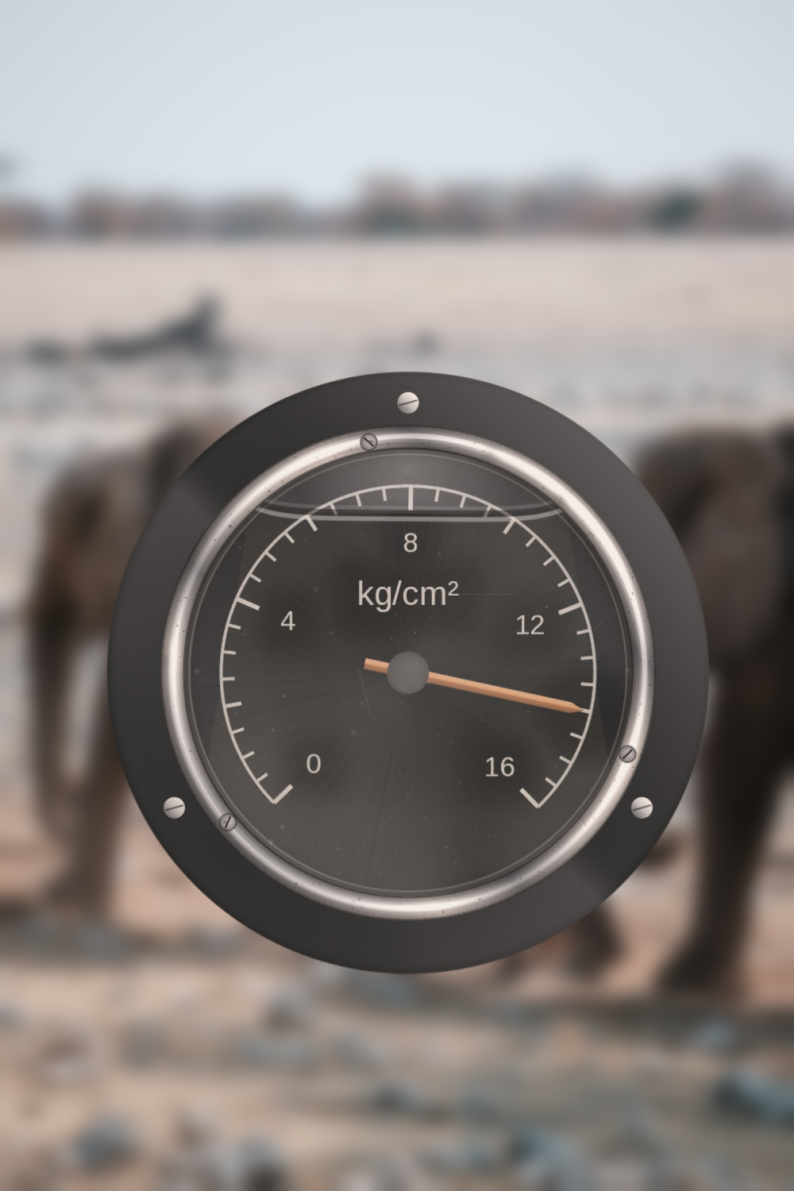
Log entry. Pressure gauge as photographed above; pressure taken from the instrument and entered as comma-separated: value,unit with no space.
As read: 14,kg/cm²
